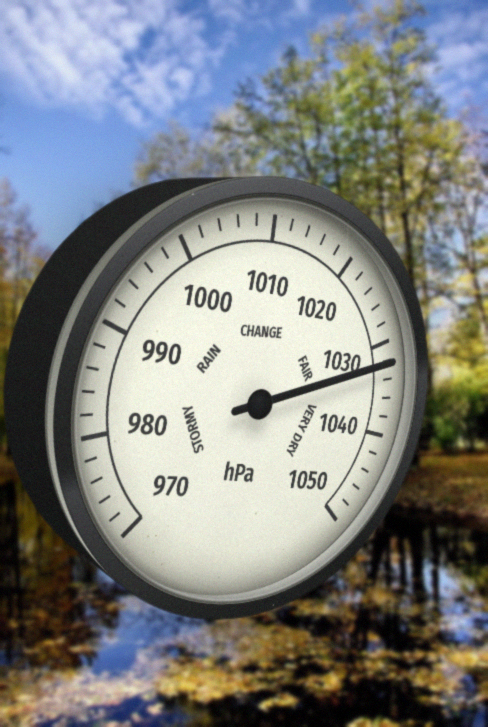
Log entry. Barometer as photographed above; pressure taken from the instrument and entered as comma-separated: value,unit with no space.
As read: 1032,hPa
